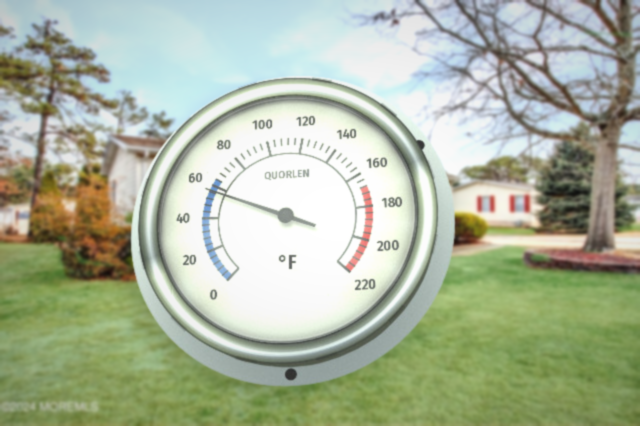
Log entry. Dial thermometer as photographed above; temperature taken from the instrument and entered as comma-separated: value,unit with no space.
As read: 56,°F
